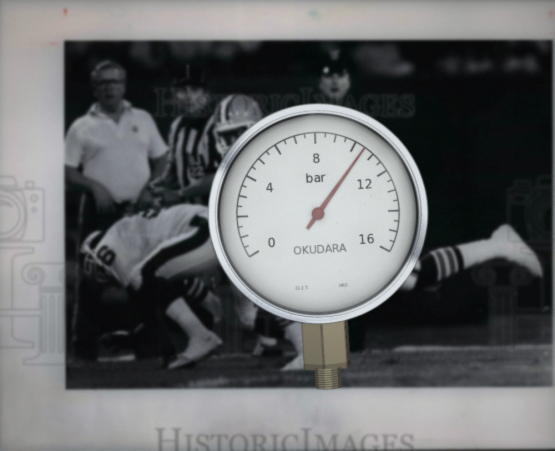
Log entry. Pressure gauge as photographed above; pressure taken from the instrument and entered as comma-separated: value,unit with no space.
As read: 10.5,bar
